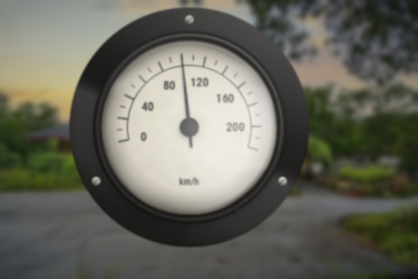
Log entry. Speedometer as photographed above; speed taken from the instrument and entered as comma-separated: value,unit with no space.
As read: 100,km/h
